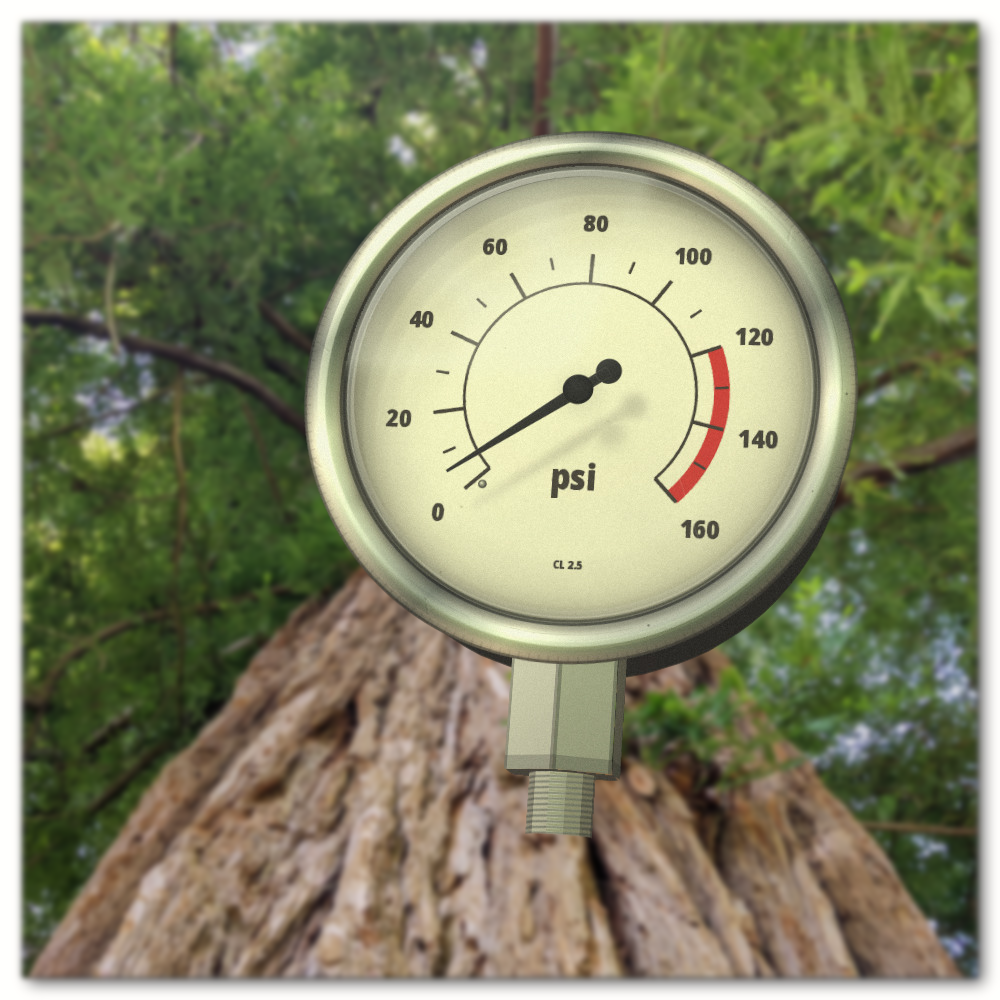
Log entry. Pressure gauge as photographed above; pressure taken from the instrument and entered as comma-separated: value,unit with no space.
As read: 5,psi
